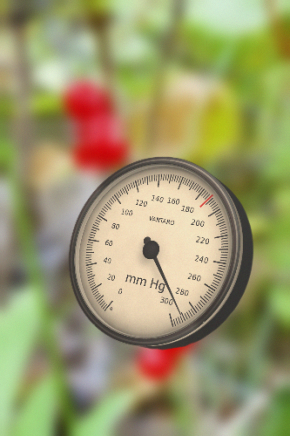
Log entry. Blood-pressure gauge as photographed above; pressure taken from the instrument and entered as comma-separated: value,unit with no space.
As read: 290,mmHg
